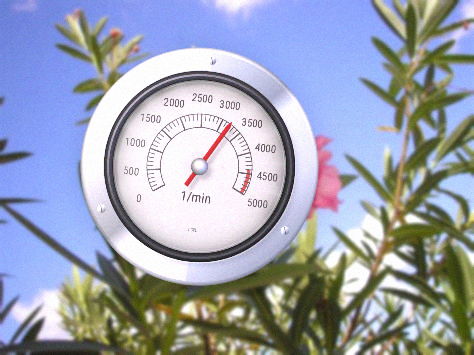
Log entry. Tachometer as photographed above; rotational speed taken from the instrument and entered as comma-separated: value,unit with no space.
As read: 3200,rpm
